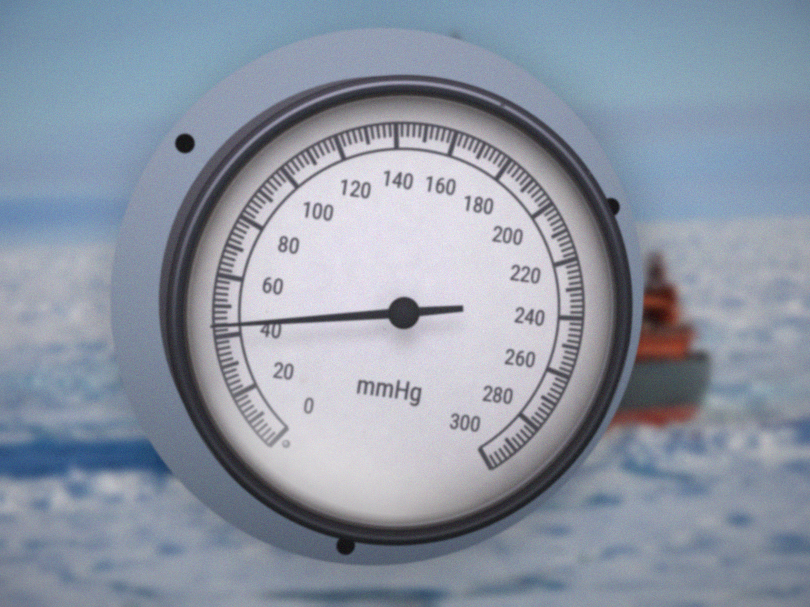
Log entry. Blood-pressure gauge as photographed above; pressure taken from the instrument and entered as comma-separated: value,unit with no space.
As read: 44,mmHg
